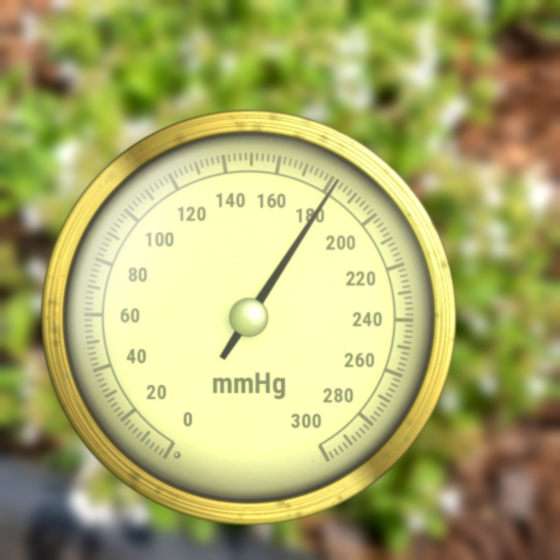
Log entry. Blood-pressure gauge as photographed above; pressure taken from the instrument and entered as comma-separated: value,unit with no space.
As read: 182,mmHg
